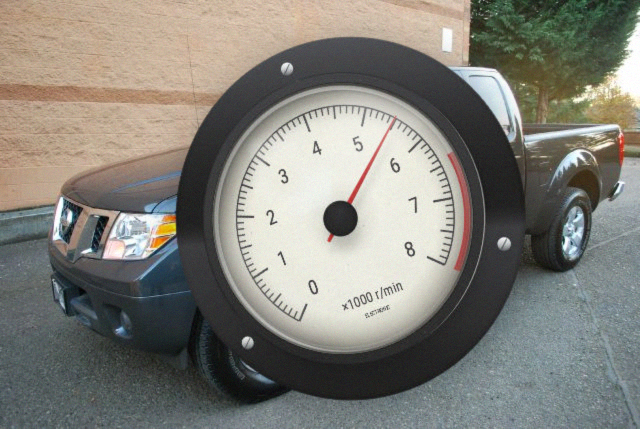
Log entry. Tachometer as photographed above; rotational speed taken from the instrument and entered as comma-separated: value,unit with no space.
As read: 5500,rpm
